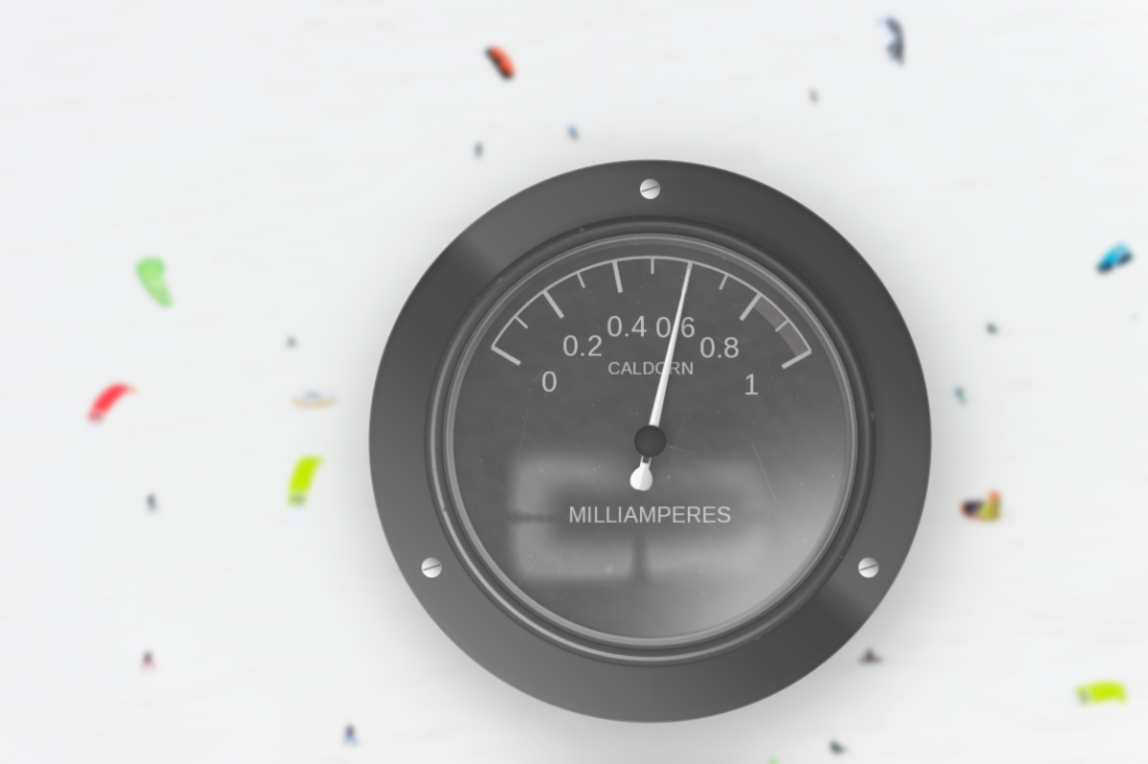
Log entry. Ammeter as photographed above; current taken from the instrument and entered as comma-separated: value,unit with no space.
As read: 0.6,mA
